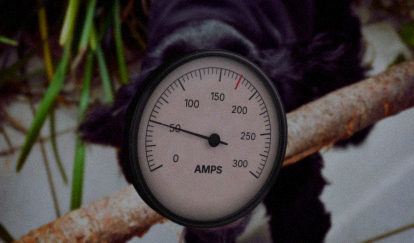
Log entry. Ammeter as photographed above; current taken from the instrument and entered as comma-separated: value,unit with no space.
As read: 50,A
